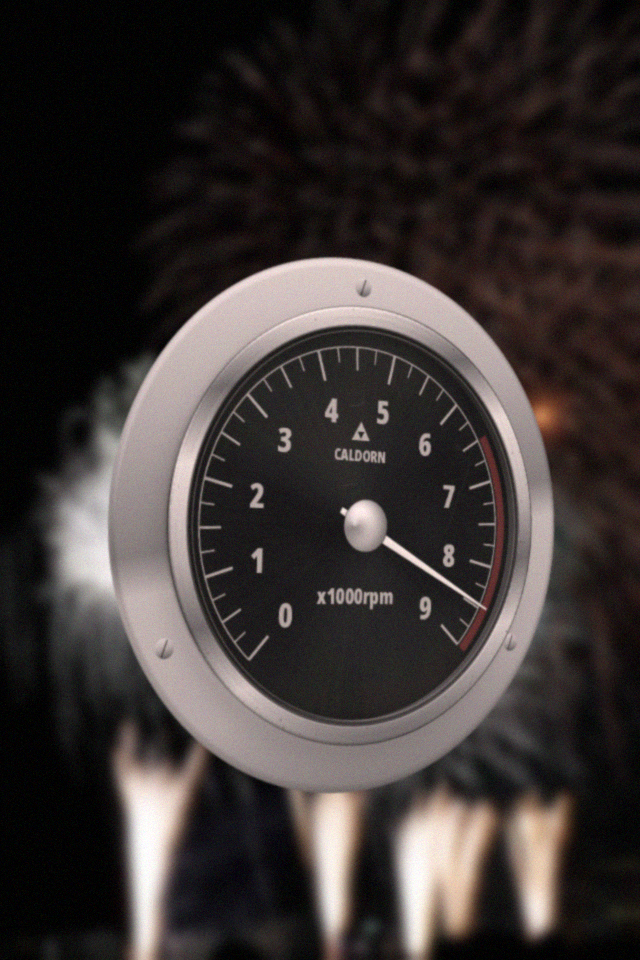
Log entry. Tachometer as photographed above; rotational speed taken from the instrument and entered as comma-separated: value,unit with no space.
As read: 8500,rpm
